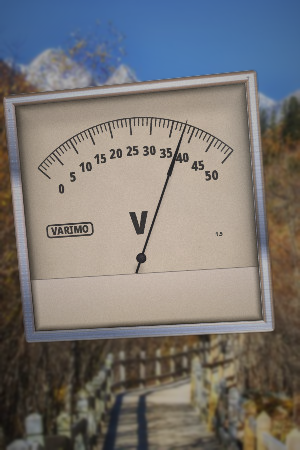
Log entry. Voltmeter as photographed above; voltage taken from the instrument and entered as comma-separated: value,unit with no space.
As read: 38,V
